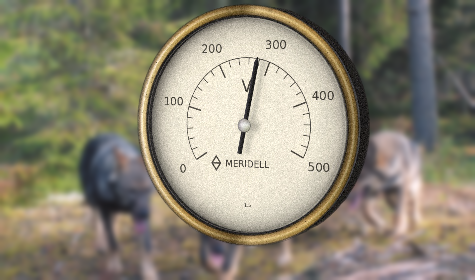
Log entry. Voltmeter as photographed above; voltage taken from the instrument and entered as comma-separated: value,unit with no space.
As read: 280,V
